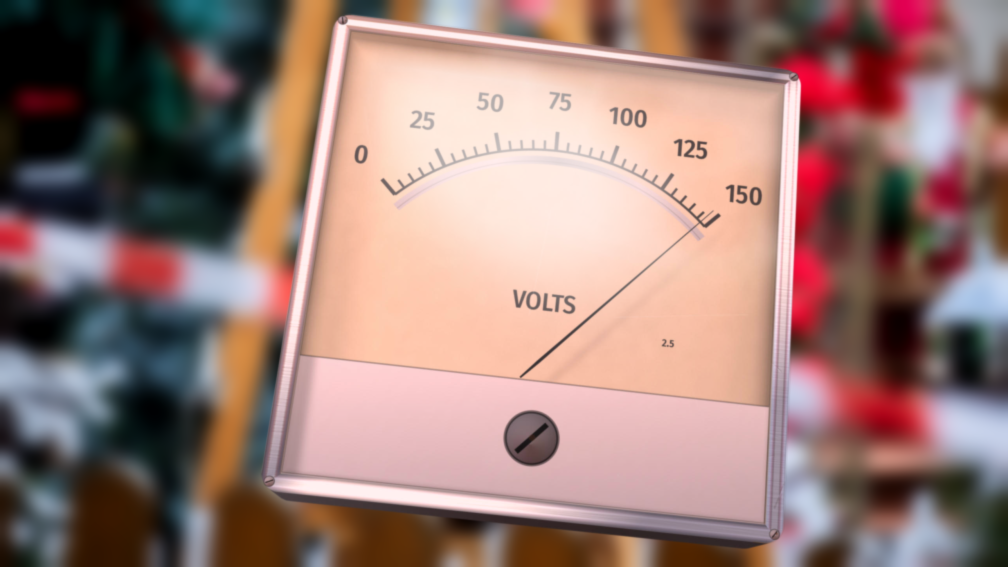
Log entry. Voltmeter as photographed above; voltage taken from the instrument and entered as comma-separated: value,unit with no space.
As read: 147.5,V
